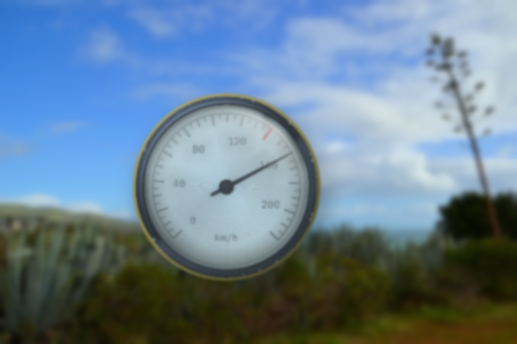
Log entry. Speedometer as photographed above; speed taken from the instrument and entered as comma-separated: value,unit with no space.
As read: 160,km/h
